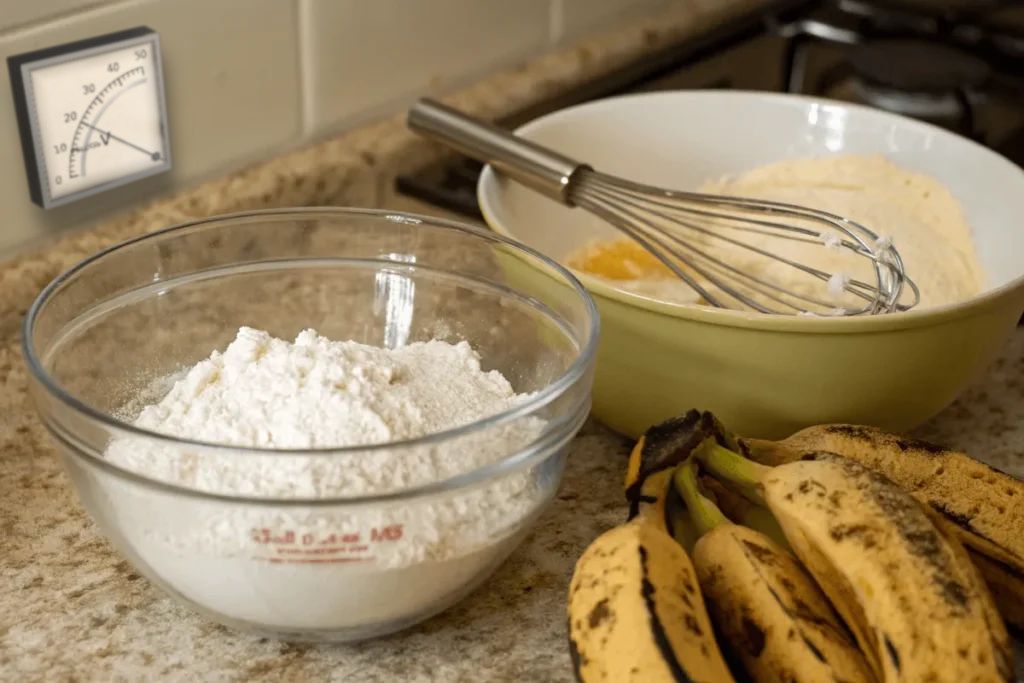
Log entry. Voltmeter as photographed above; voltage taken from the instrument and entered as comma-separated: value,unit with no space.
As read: 20,V
